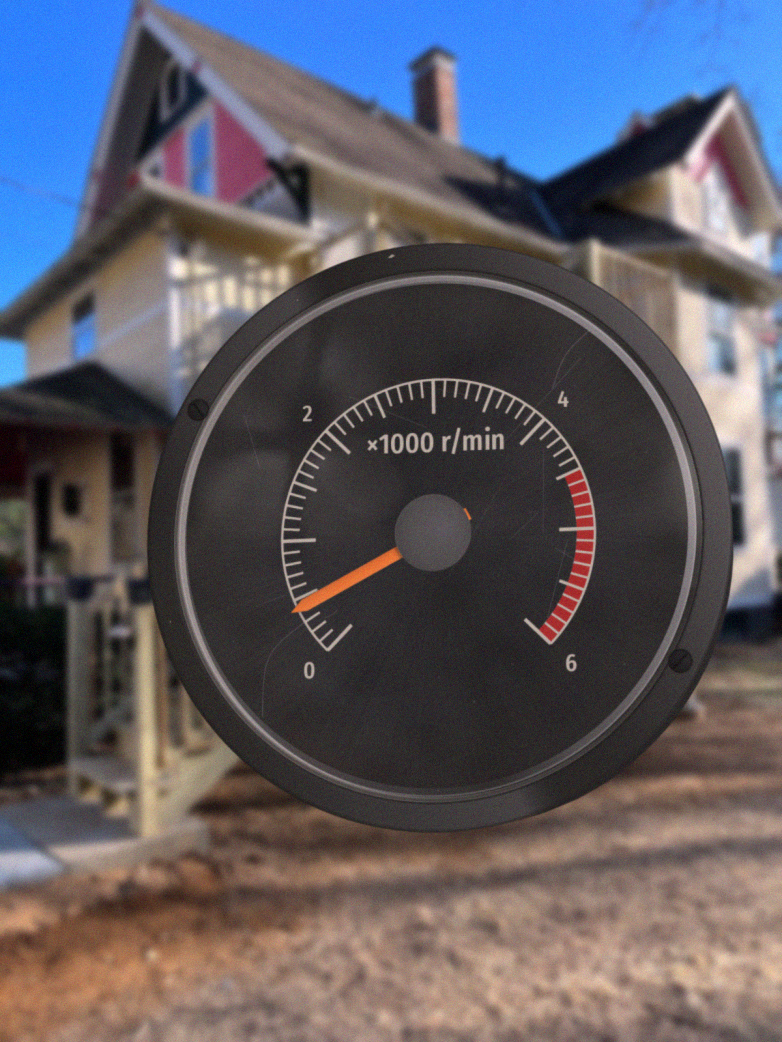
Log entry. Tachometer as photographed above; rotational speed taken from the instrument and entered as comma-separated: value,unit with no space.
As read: 400,rpm
